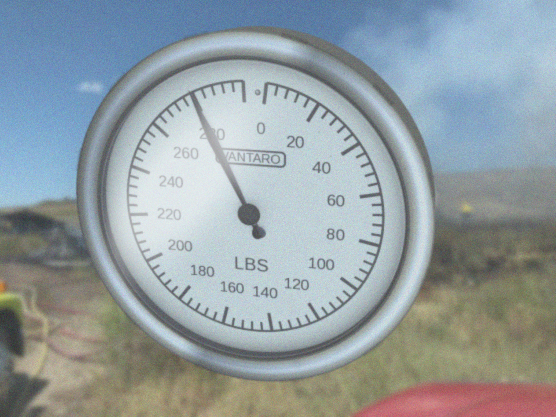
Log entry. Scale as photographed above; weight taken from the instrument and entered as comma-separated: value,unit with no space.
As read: 280,lb
